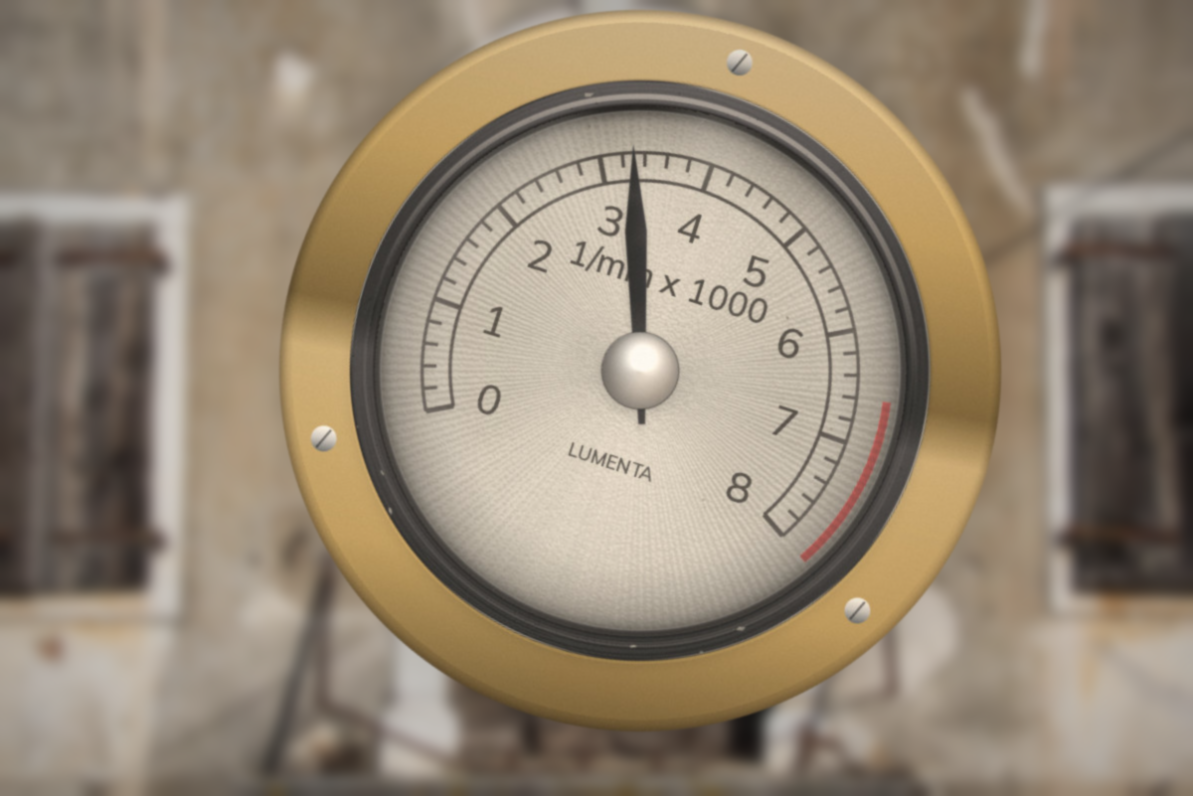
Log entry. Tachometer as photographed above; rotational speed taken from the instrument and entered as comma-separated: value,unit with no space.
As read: 3300,rpm
